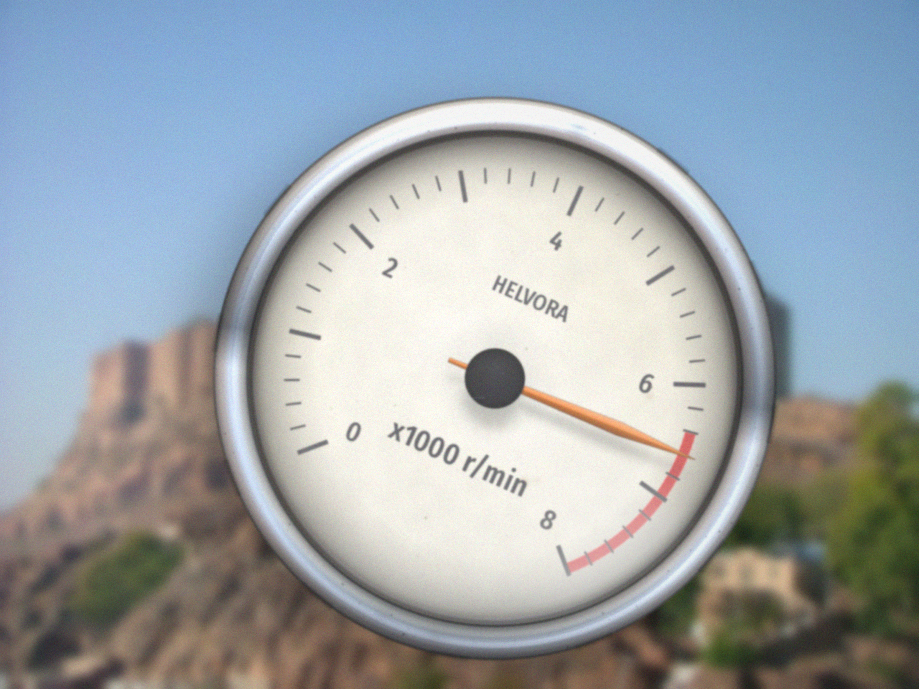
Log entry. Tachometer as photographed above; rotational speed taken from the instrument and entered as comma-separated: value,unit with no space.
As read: 6600,rpm
